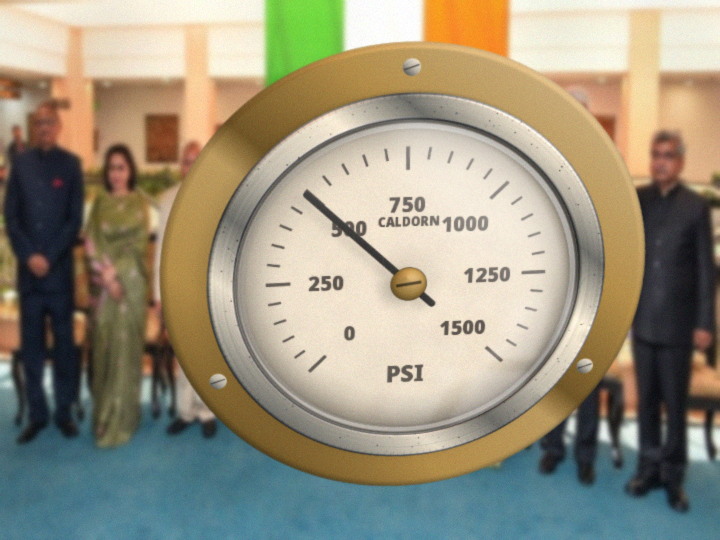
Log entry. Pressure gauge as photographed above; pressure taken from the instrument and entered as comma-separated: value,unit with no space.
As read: 500,psi
